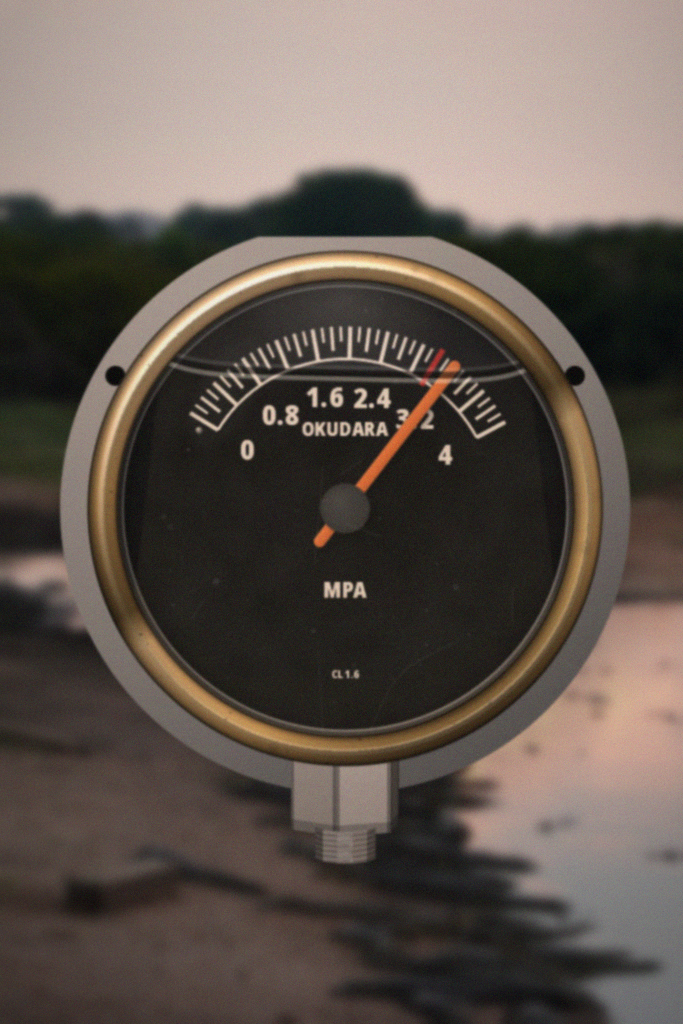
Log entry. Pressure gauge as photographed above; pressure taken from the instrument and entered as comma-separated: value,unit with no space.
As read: 3.2,MPa
